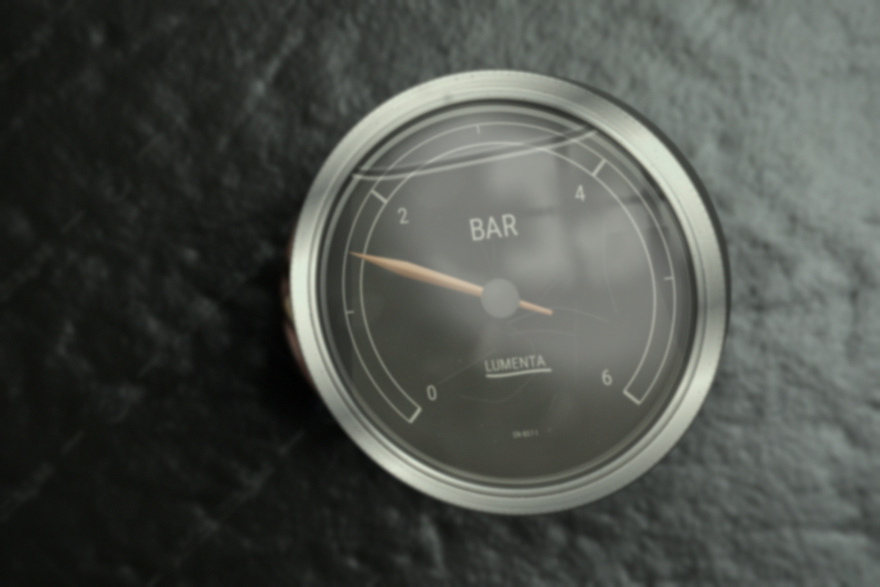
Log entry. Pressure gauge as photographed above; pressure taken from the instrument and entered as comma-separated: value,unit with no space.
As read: 1.5,bar
